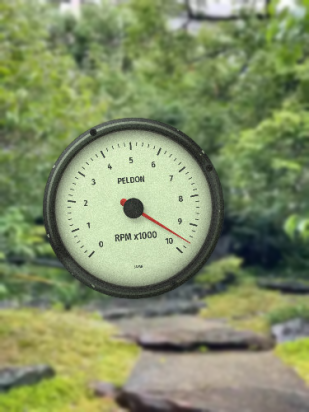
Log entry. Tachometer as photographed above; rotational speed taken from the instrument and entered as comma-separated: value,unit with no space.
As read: 9600,rpm
